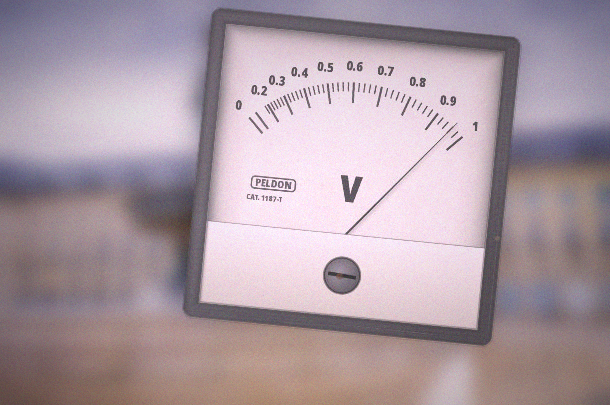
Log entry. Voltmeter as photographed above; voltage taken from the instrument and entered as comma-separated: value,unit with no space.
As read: 0.96,V
